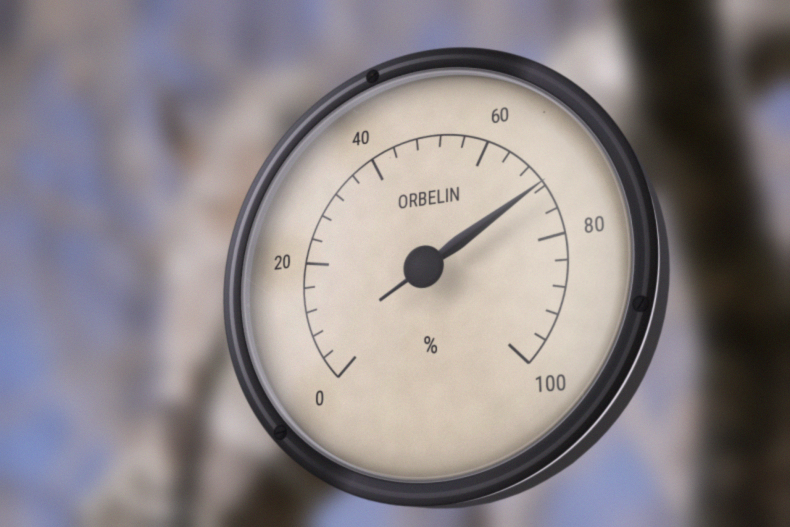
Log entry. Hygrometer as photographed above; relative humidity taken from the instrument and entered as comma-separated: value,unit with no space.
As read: 72,%
